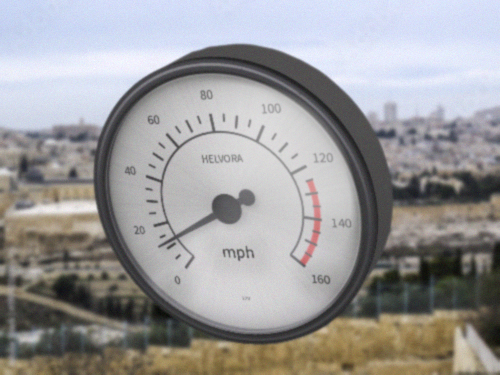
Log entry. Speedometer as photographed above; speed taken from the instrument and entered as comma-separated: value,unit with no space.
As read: 12.5,mph
